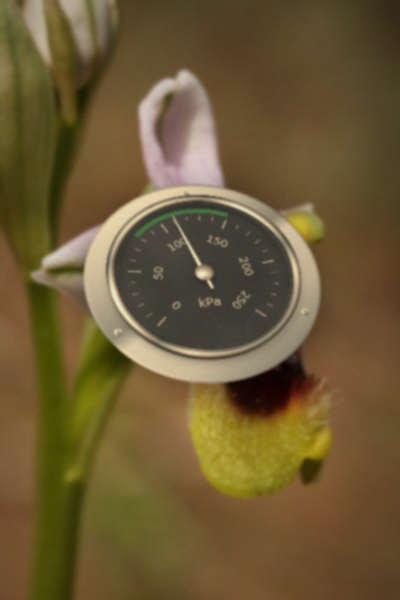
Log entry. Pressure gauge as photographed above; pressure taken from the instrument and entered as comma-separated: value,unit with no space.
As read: 110,kPa
